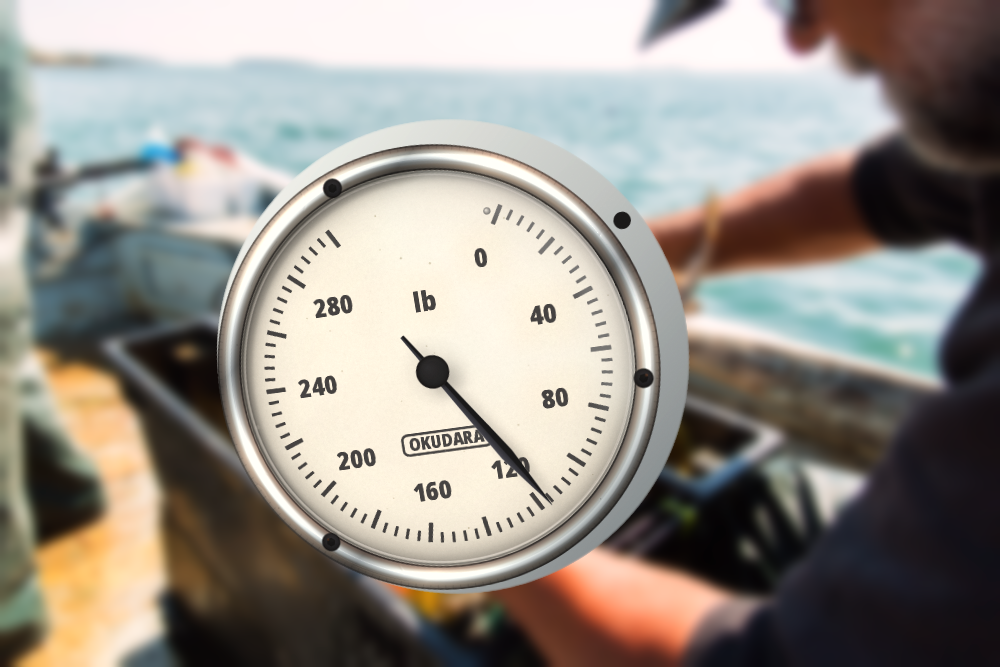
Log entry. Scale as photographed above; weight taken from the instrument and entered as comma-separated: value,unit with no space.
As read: 116,lb
